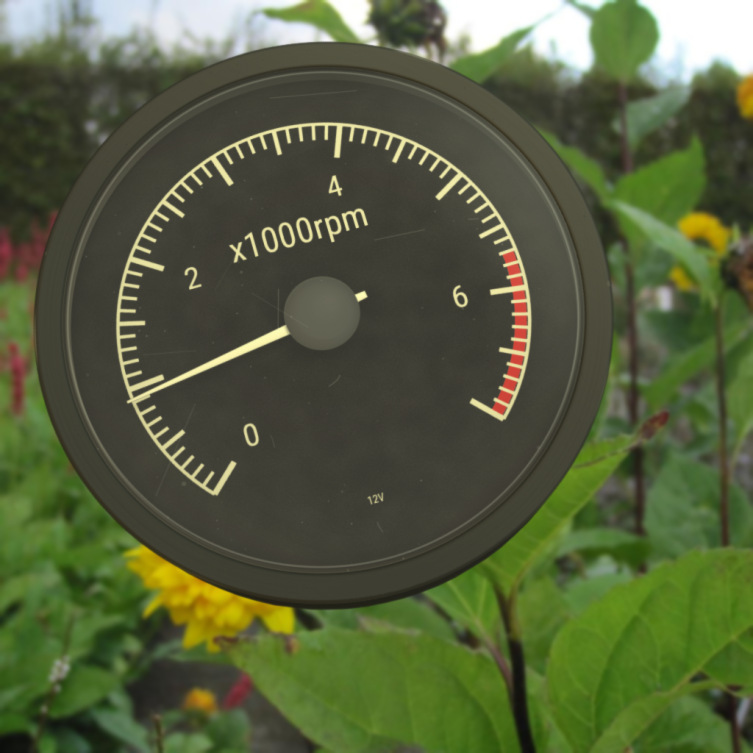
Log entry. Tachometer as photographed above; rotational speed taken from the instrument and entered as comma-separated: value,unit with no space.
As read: 900,rpm
